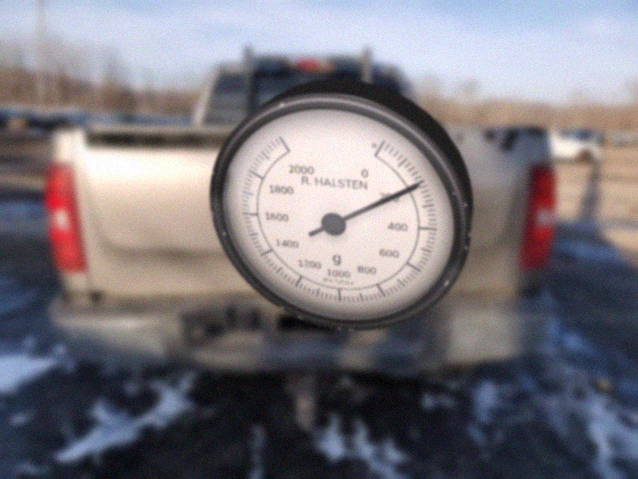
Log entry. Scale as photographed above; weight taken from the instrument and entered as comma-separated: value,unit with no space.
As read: 200,g
